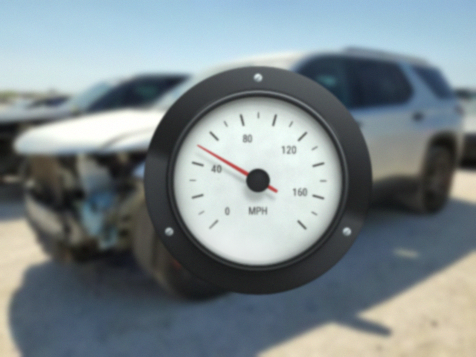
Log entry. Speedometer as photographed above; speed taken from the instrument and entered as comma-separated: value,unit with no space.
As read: 50,mph
